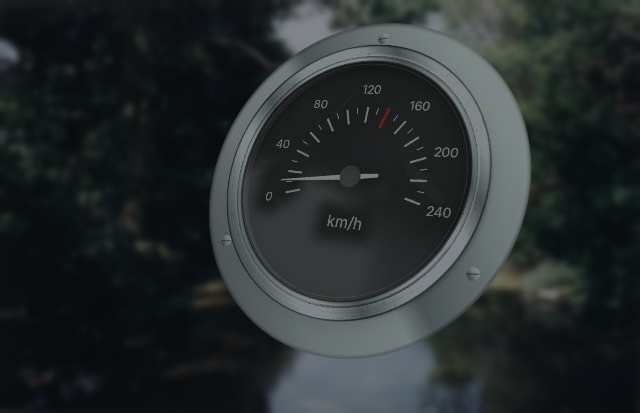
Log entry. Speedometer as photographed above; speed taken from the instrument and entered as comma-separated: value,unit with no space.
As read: 10,km/h
